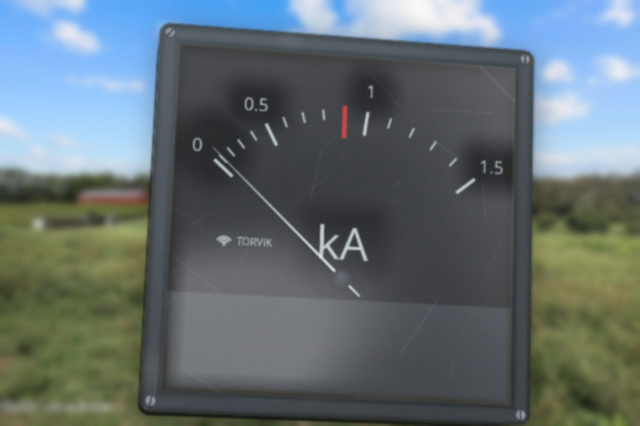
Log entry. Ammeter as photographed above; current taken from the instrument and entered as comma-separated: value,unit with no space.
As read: 0.1,kA
